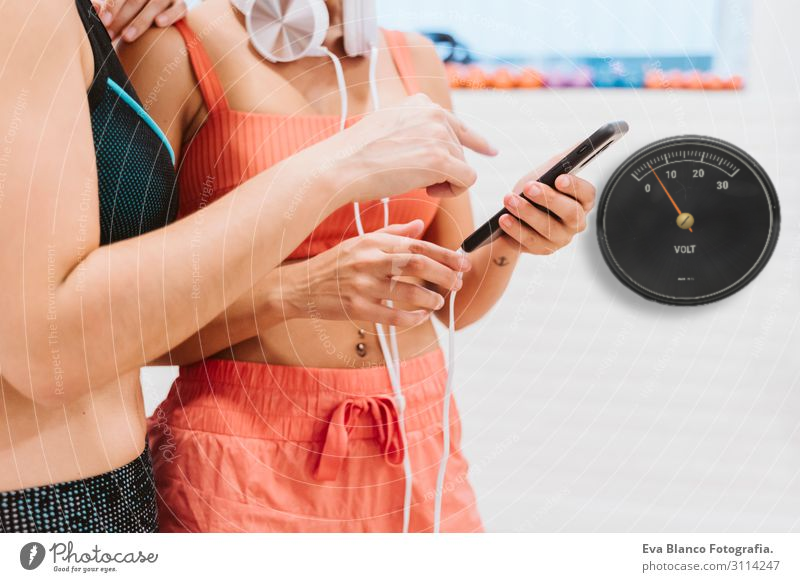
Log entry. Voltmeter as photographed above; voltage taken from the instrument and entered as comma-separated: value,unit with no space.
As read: 5,V
